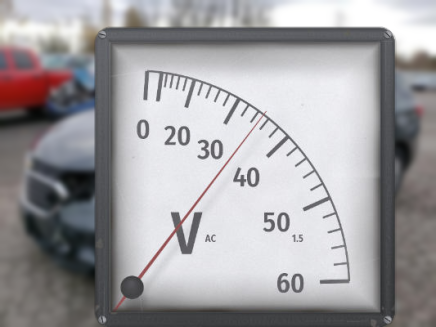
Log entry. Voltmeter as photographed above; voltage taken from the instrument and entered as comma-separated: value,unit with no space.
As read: 35,V
